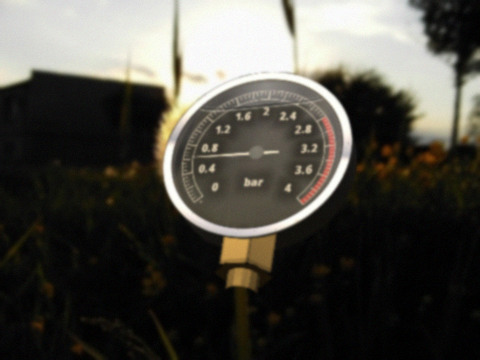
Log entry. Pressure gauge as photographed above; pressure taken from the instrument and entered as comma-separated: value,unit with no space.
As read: 0.6,bar
